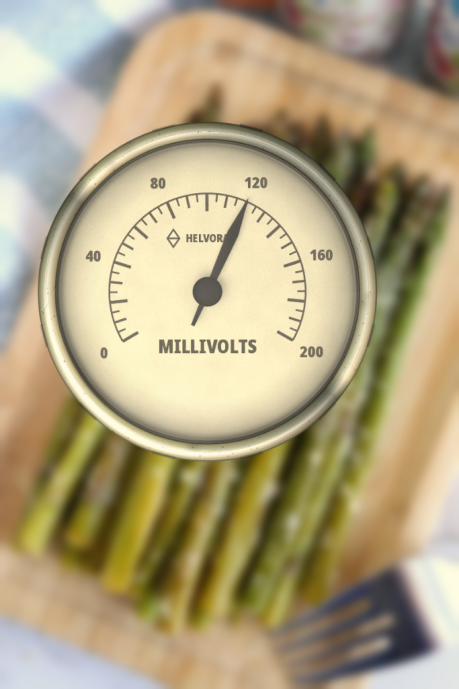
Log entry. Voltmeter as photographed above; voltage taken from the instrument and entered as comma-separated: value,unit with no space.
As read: 120,mV
